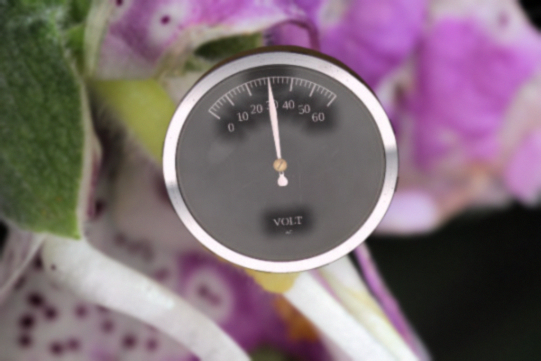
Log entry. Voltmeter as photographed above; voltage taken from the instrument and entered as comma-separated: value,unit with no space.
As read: 30,V
